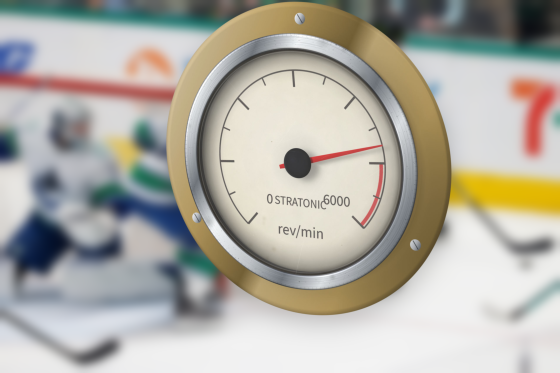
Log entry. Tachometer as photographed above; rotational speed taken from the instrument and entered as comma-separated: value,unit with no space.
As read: 4750,rpm
